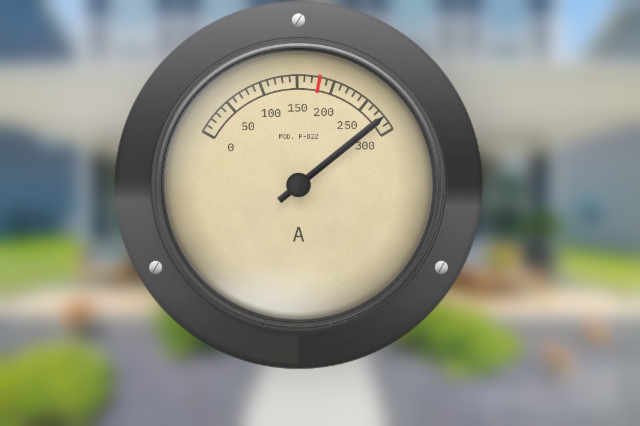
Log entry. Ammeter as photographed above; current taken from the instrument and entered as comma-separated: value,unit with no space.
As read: 280,A
